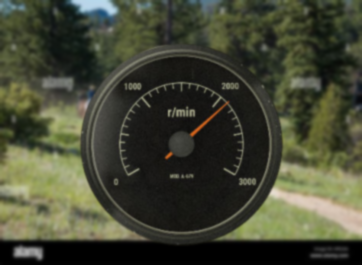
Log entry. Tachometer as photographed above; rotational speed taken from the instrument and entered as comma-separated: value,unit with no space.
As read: 2100,rpm
